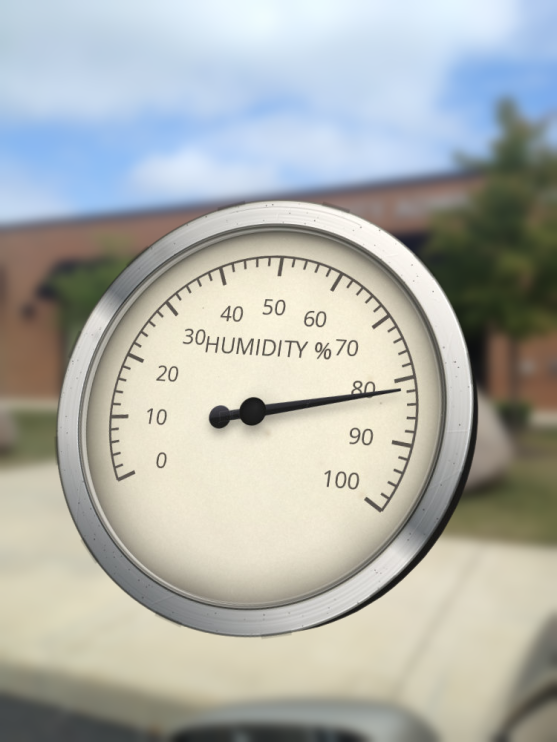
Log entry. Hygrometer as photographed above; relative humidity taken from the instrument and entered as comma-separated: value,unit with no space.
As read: 82,%
